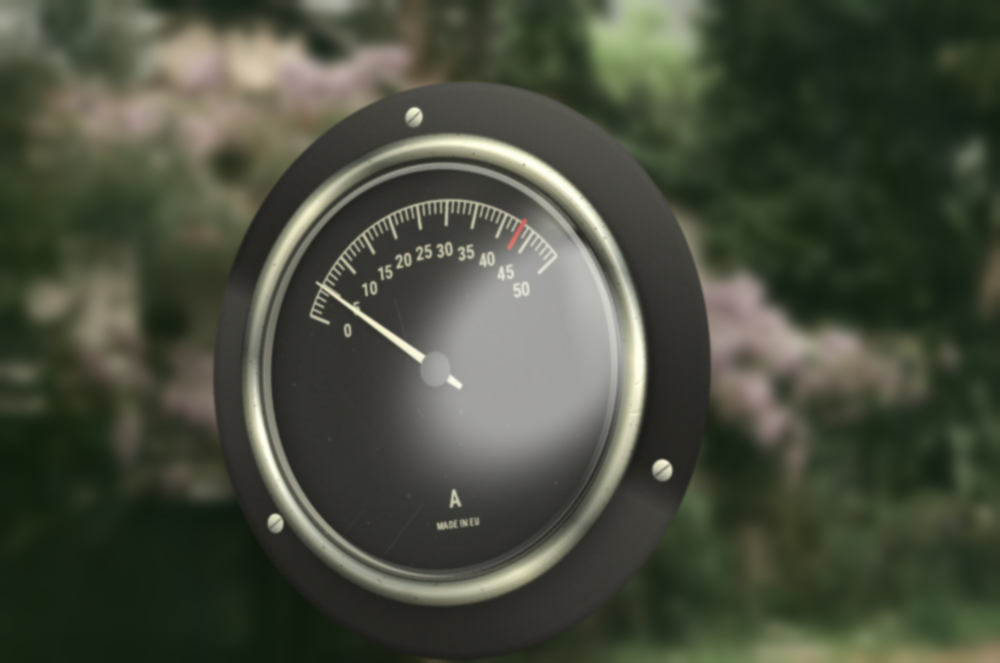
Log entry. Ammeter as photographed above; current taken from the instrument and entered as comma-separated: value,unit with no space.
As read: 5,A
